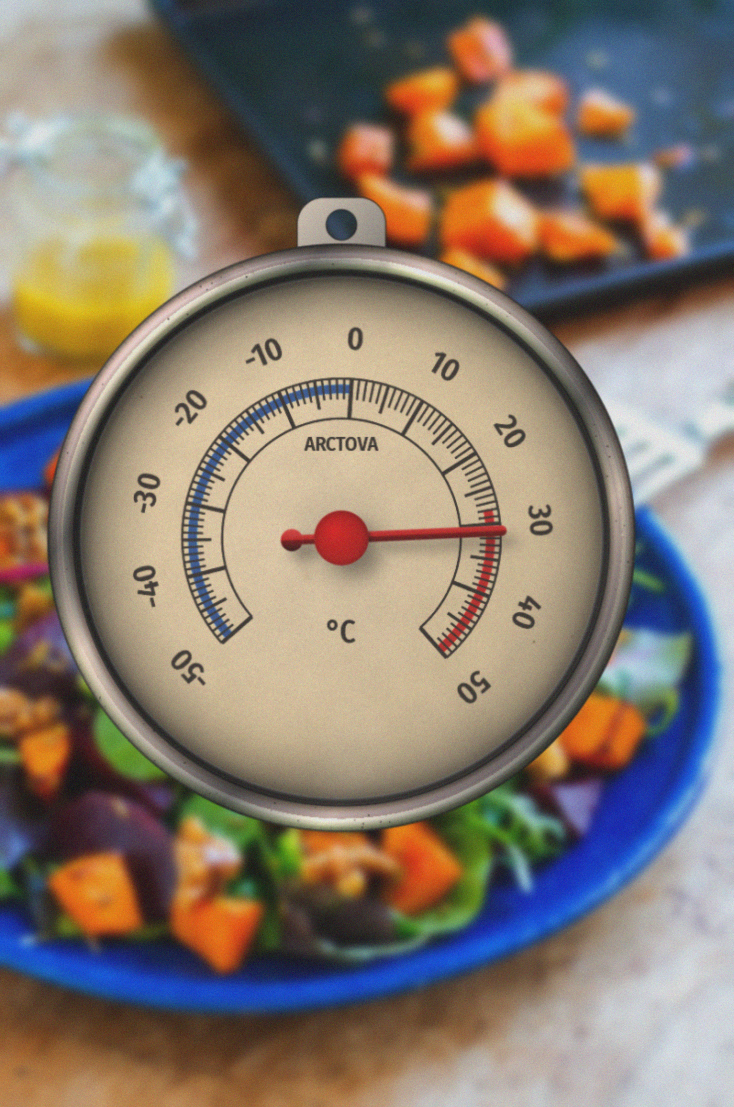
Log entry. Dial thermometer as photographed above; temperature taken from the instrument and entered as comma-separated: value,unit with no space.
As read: 31,°C
